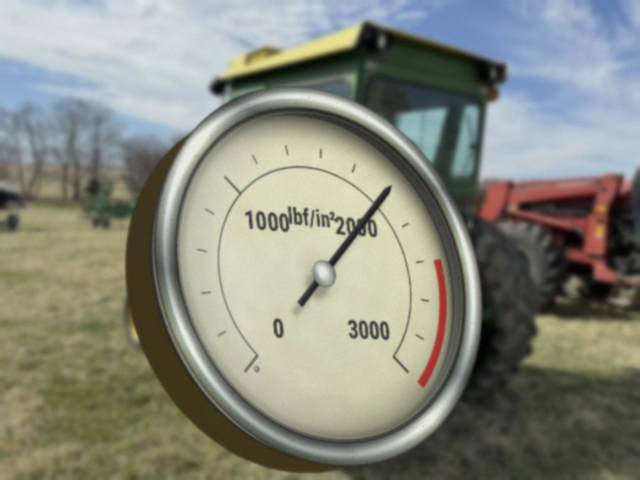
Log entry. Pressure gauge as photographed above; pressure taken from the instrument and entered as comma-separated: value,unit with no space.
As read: 2000,psi
